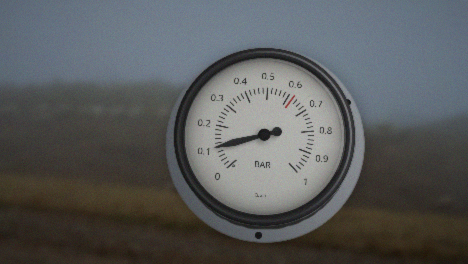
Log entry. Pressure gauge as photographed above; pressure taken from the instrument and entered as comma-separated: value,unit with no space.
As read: 0.1,bar
